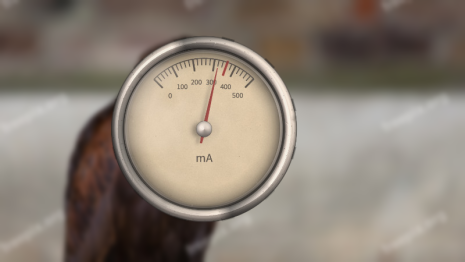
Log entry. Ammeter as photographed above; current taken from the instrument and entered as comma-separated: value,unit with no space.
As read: 320,mA
